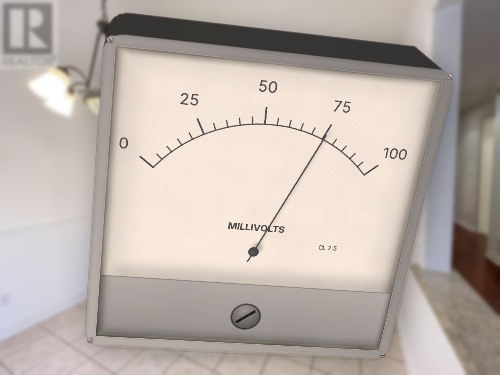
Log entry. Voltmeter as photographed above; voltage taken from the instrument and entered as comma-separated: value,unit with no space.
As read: 75,mV
